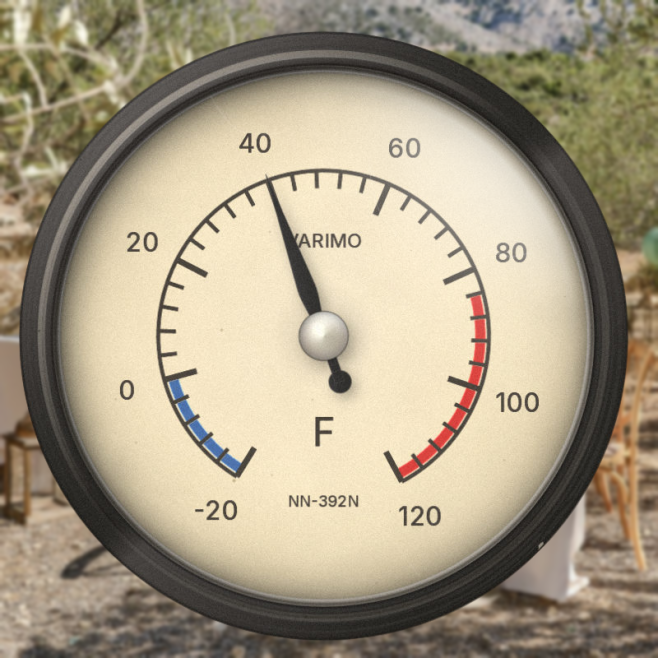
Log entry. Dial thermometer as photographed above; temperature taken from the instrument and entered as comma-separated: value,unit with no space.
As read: 40,°F
